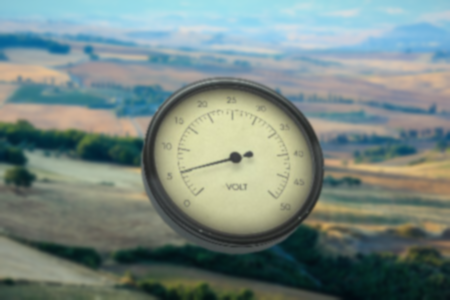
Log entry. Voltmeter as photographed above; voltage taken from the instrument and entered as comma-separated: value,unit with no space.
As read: 5,V
